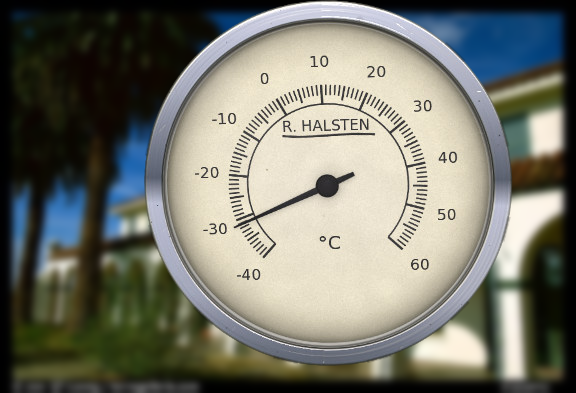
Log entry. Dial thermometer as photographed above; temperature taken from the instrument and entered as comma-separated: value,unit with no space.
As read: -31,°C
